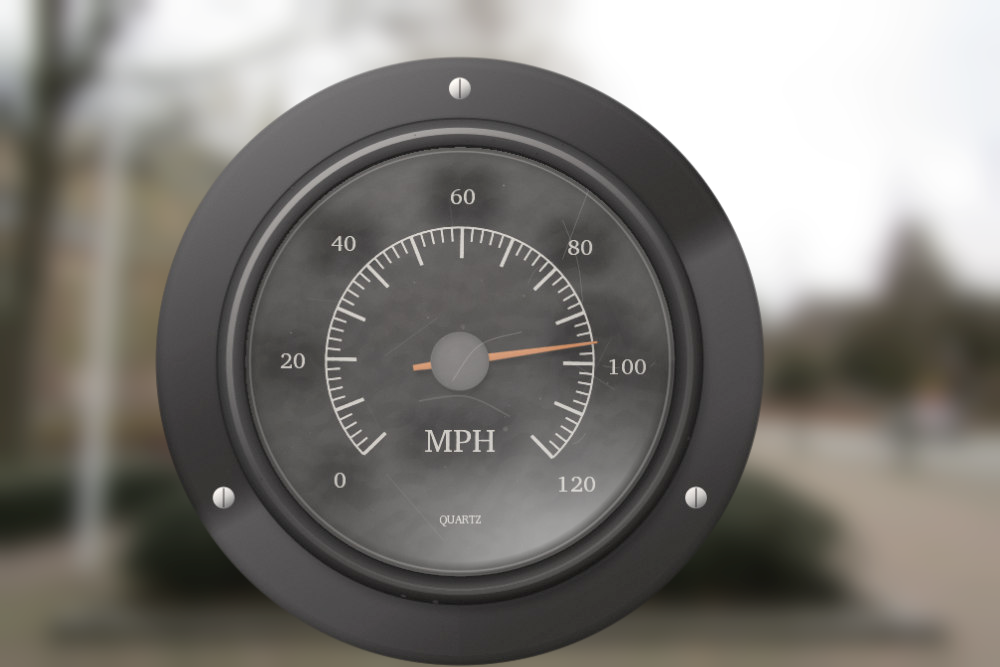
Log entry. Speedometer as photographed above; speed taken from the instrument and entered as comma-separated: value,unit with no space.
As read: 96,mph
